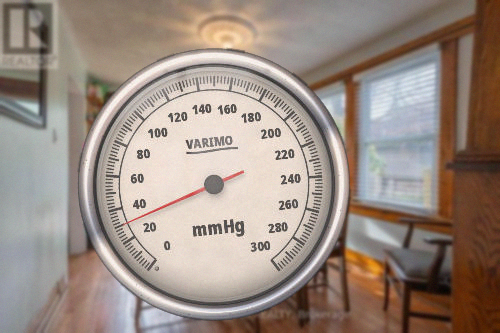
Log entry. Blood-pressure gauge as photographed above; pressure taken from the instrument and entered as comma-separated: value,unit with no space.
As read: 30,mmHg
